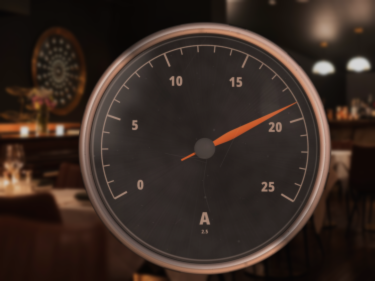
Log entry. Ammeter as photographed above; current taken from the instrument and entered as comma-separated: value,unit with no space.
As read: 19,A
